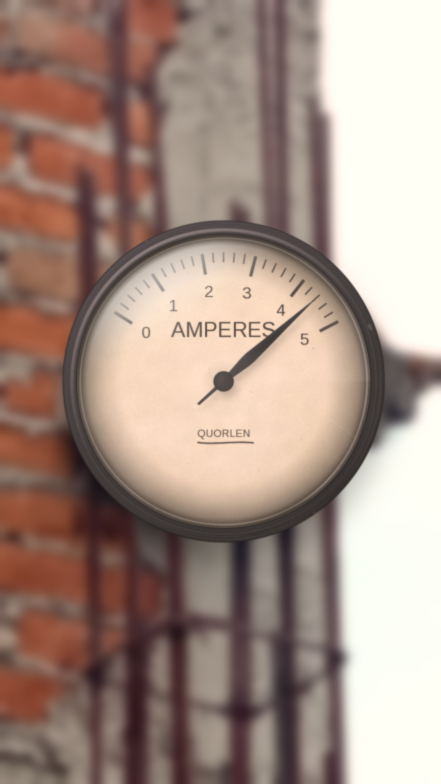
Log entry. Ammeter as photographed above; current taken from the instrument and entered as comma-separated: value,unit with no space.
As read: 4.4,A
